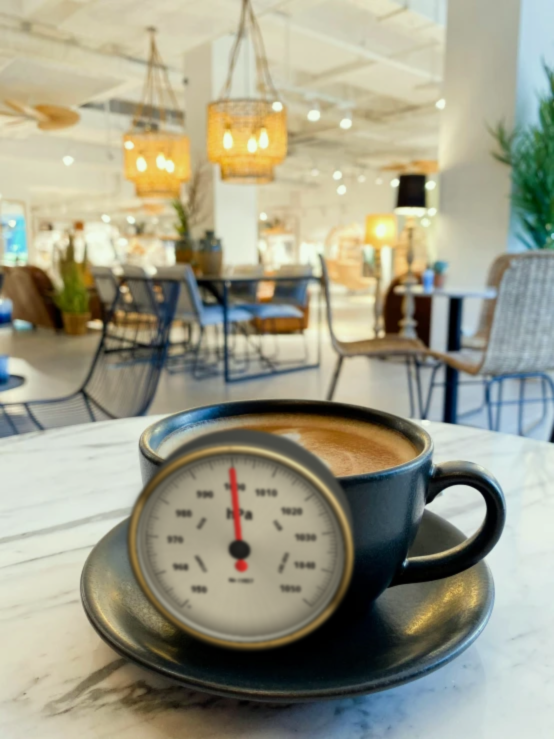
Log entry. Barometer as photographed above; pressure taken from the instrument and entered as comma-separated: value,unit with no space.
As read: 1000,hPa
